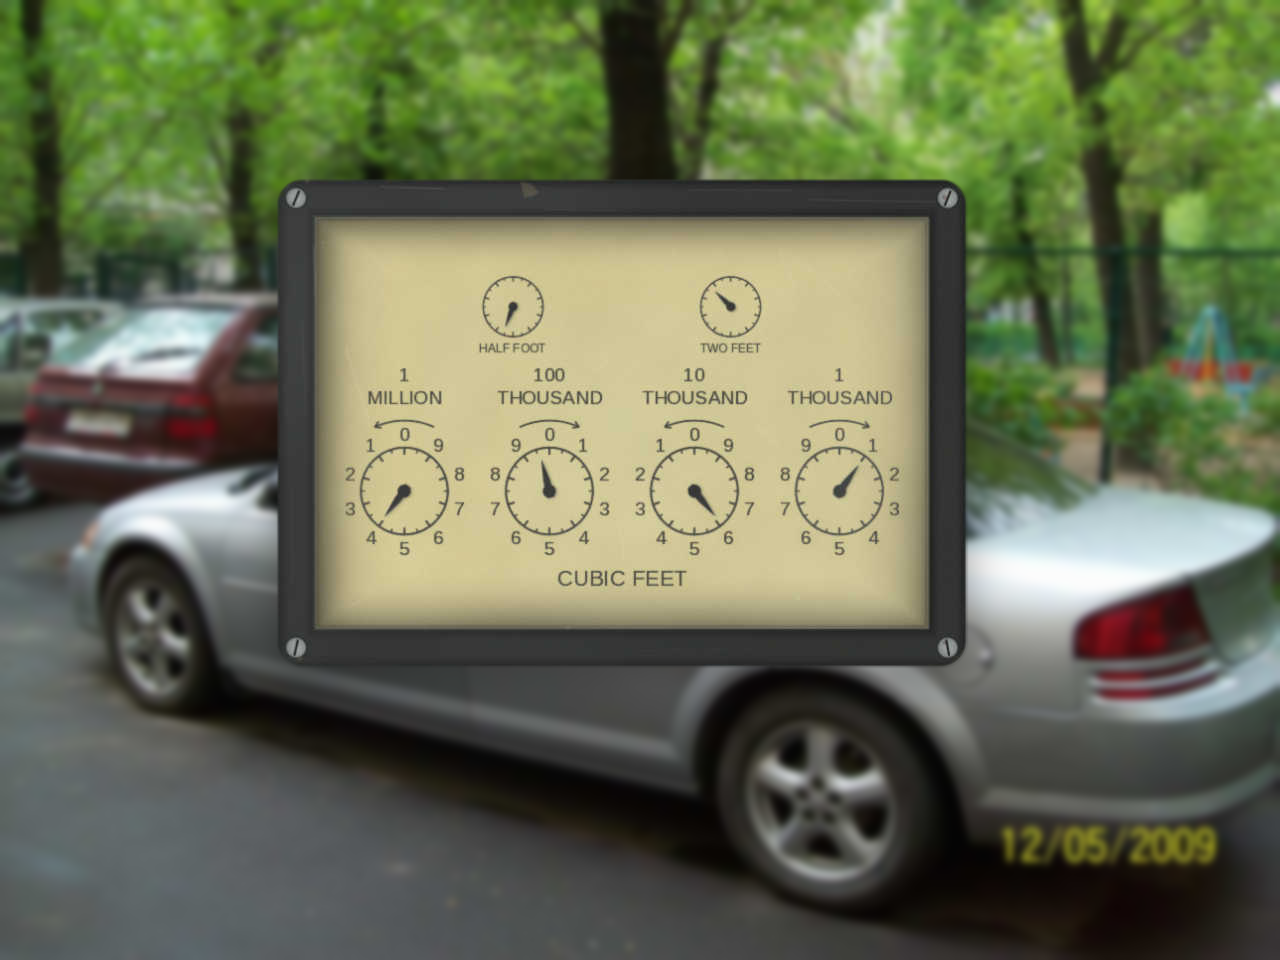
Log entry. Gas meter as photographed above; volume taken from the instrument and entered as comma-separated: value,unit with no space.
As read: 396100,ft³
